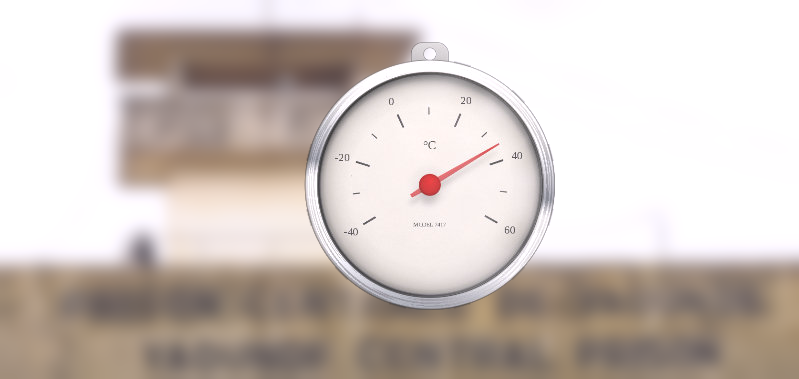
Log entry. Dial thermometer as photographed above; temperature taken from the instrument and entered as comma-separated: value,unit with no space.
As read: 35,°C
